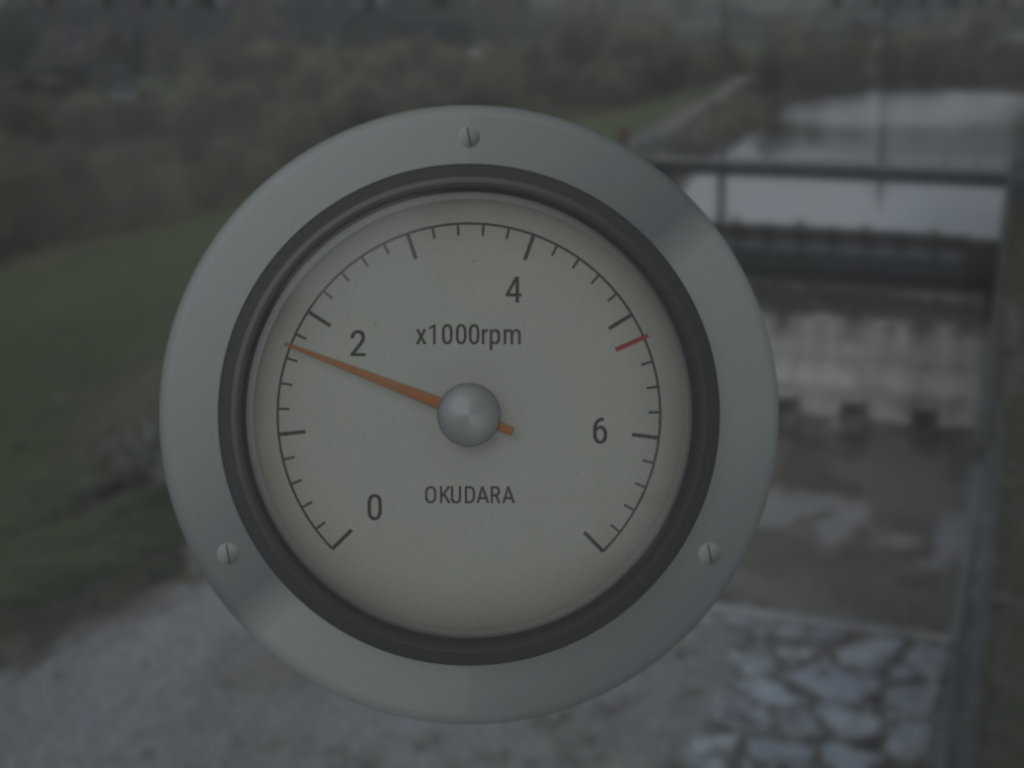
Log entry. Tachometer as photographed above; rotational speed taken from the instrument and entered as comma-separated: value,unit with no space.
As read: 1700,rpm
